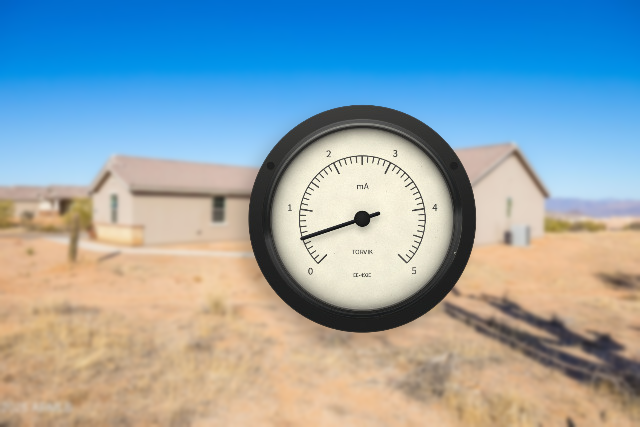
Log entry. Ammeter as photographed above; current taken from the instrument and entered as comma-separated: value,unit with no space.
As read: 0.5,mA
